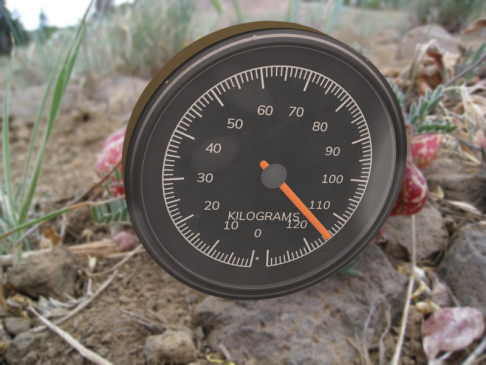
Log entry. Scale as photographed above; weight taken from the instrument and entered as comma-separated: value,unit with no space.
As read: 115,kg
